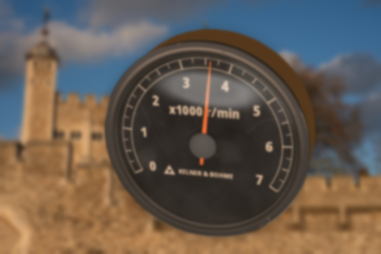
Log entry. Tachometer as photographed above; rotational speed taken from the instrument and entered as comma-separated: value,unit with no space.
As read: 3625,rpm
